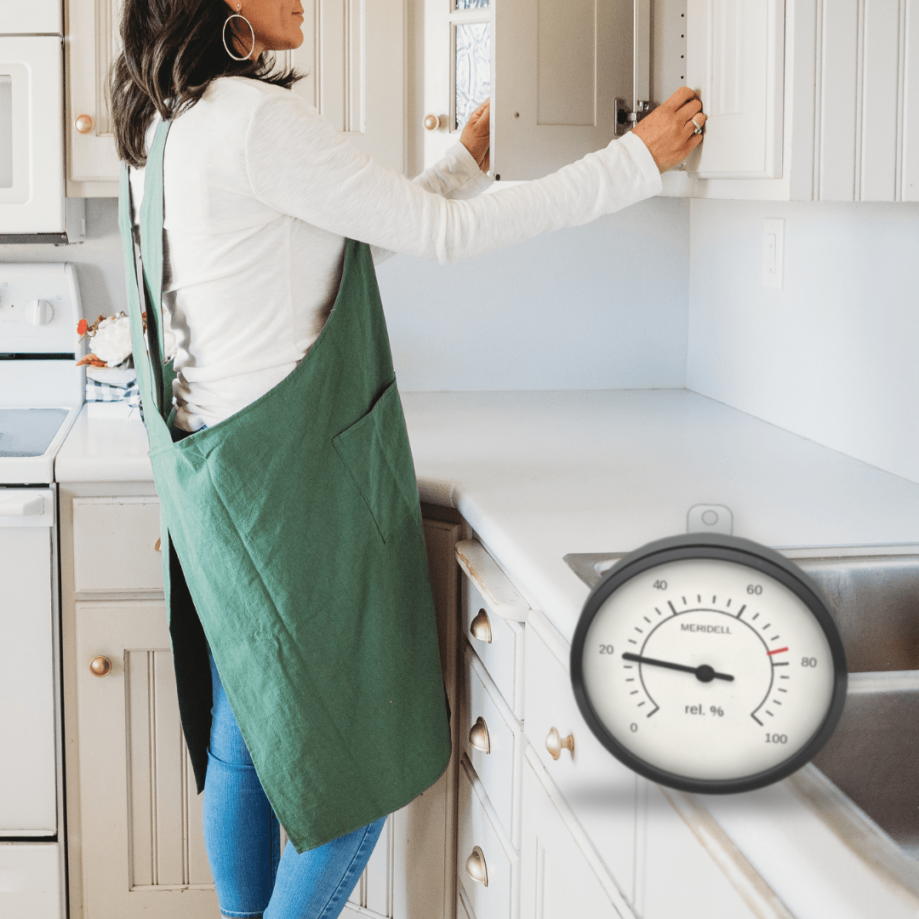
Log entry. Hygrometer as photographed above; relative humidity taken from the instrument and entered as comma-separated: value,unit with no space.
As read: 20,%
